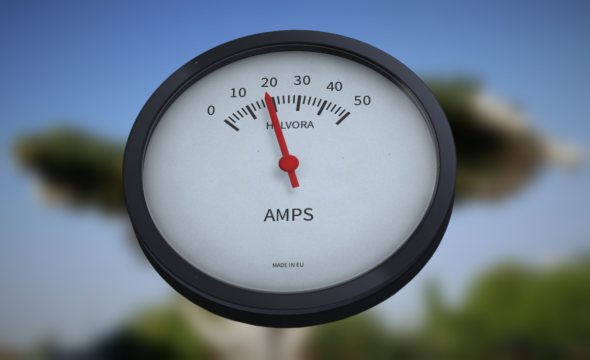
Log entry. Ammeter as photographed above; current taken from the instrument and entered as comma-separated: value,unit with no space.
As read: 18,A
